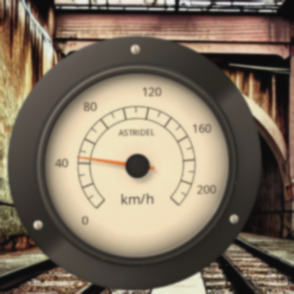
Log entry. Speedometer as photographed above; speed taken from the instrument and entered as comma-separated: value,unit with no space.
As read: 45,km/h
